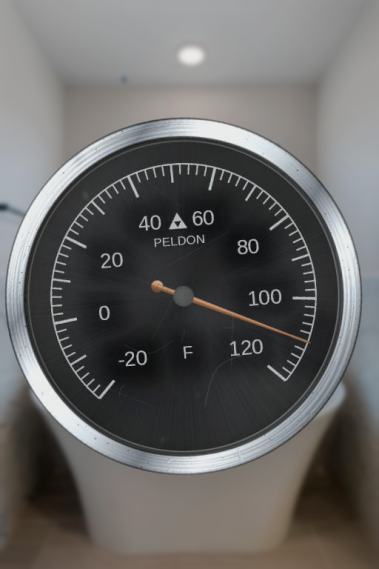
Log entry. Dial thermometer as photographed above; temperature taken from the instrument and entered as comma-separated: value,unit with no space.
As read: 110,°F
